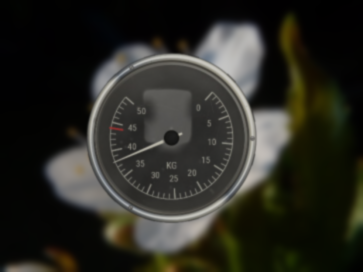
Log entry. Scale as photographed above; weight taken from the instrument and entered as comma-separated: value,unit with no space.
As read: 38,kg
